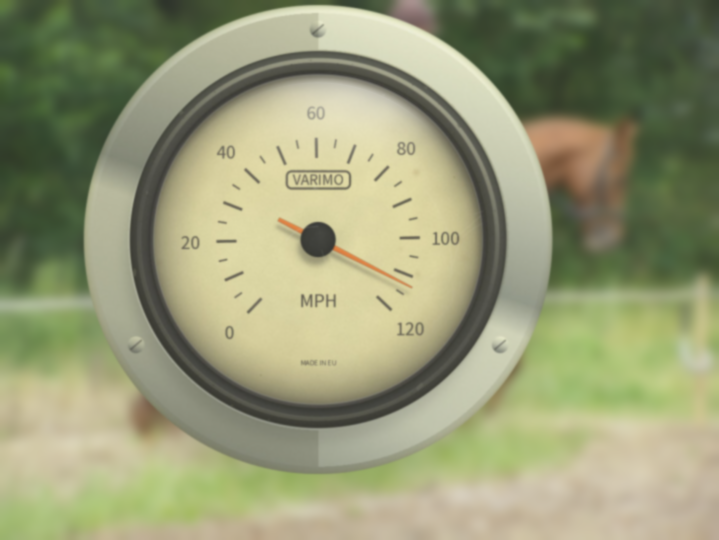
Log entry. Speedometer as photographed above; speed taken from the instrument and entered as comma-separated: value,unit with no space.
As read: 112.5,mph
